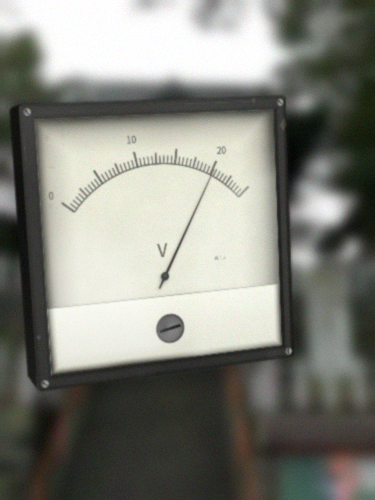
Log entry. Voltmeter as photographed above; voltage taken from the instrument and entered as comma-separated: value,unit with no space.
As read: 20,V
